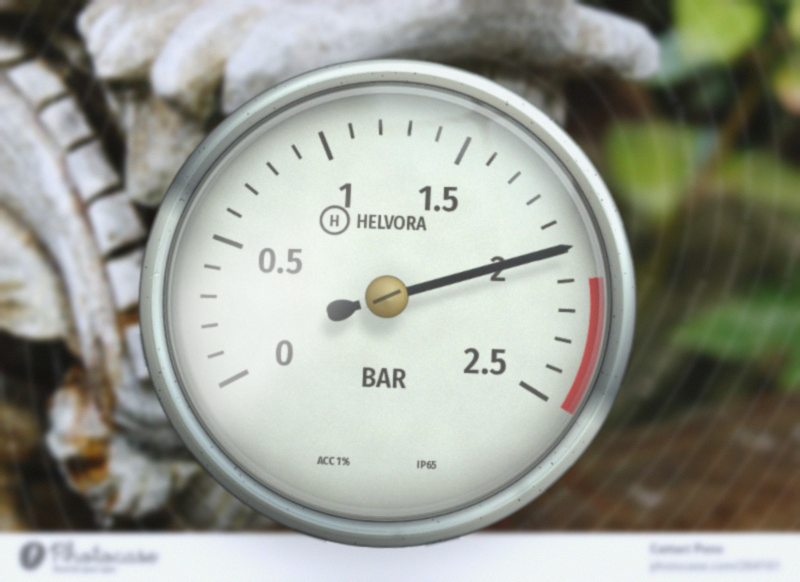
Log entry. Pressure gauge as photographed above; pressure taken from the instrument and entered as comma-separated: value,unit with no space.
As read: 2,bar
